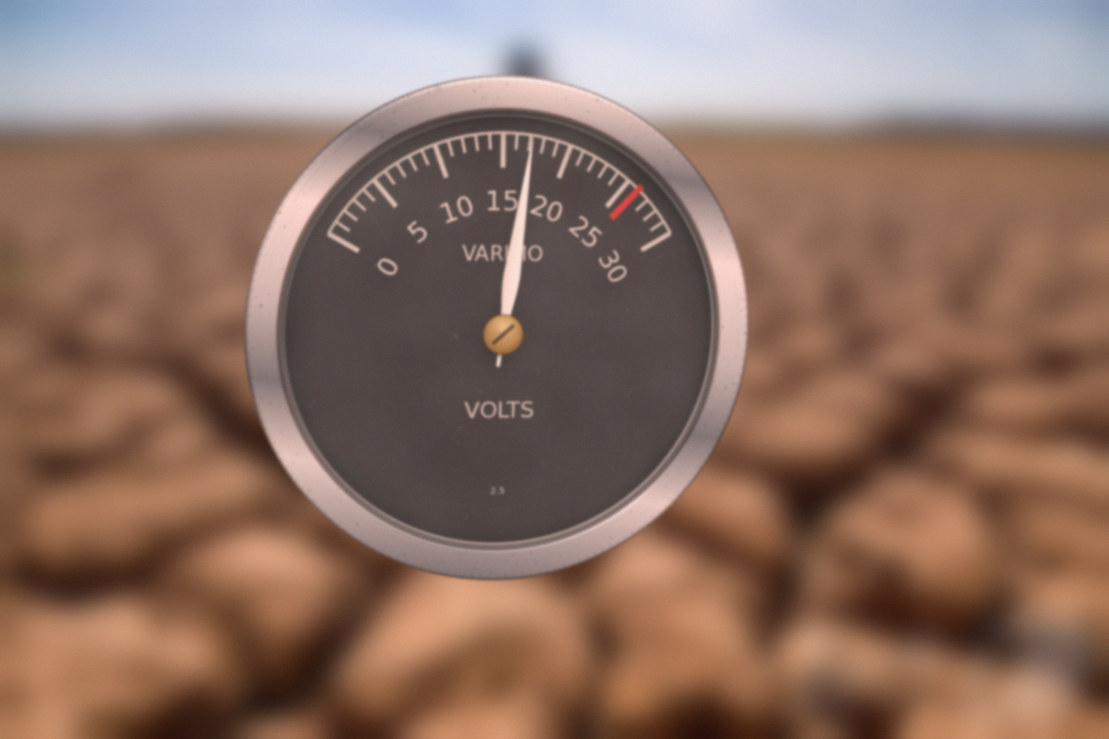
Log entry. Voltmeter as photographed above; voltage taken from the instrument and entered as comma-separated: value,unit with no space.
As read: 17,V
